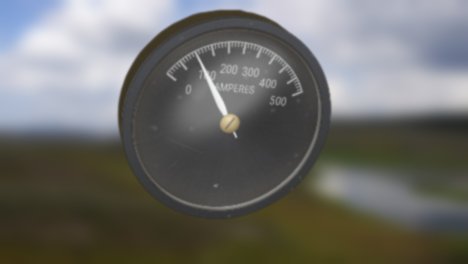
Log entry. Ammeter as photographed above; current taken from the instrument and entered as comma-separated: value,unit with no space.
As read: 100,A
